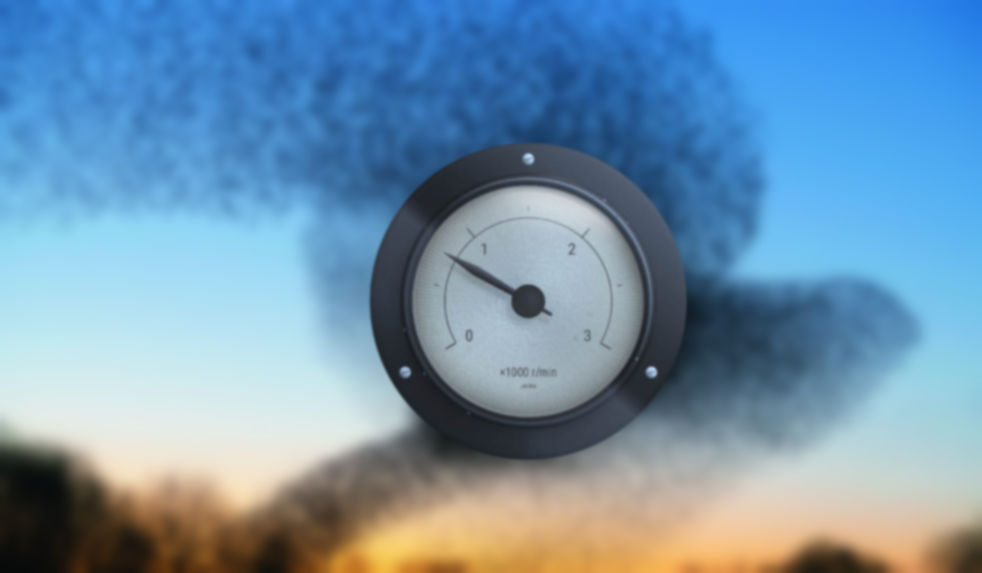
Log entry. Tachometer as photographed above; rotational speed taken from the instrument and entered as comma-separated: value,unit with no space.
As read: 750,rpm
